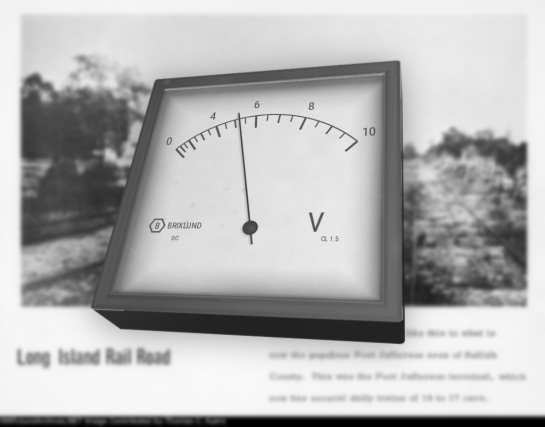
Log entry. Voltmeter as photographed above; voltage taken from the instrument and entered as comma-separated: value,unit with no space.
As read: 5.25,V
